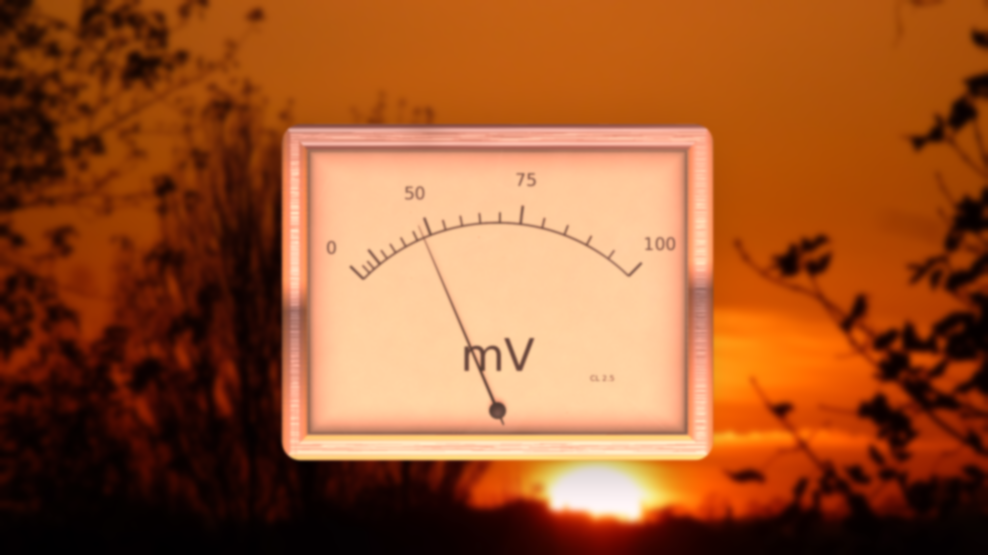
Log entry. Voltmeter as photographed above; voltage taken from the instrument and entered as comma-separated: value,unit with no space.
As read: 47.5,mV
